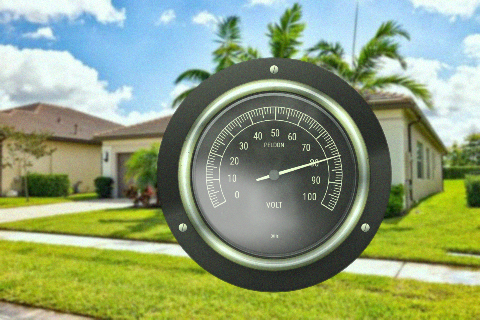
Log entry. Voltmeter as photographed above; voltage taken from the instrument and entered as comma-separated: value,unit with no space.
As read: 80,V
